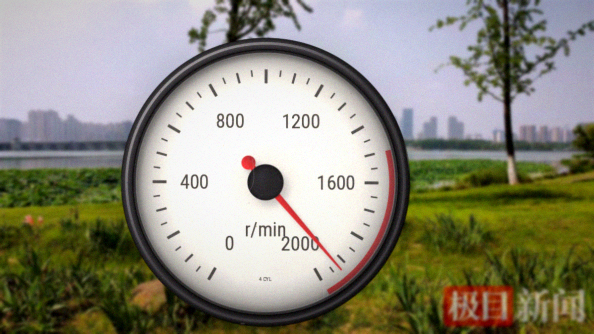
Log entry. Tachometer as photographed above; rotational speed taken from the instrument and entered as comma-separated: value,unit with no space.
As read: 1925,rpm
